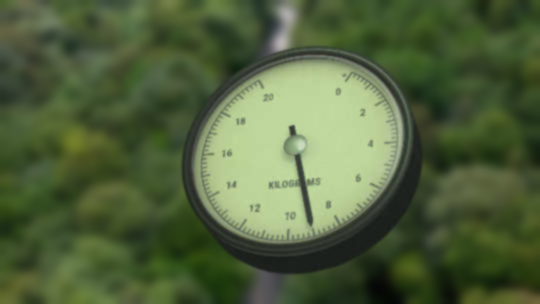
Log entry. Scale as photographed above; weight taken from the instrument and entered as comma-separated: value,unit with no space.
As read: 9,kg
